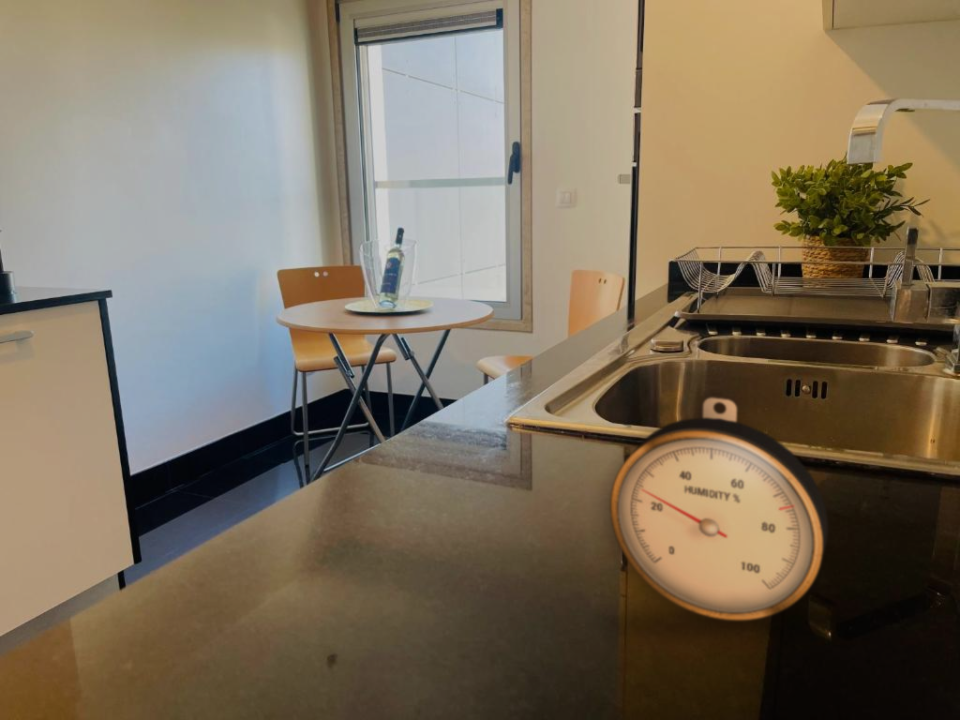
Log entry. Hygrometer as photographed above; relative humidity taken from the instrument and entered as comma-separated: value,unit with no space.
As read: 25,%
